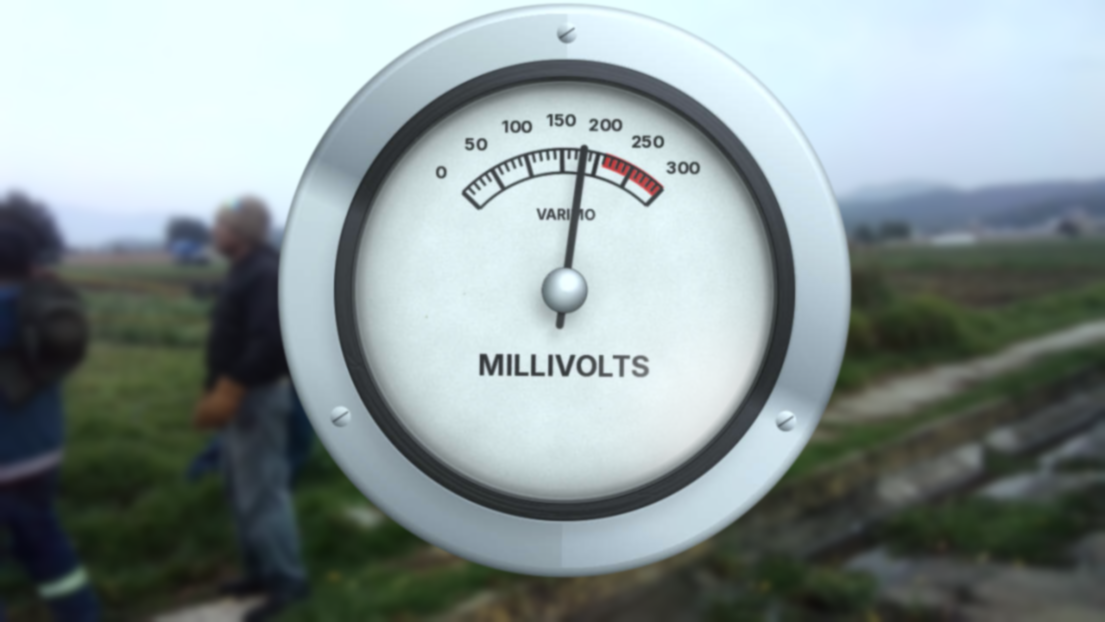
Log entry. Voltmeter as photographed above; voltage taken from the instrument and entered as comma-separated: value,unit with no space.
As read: 180,mV
